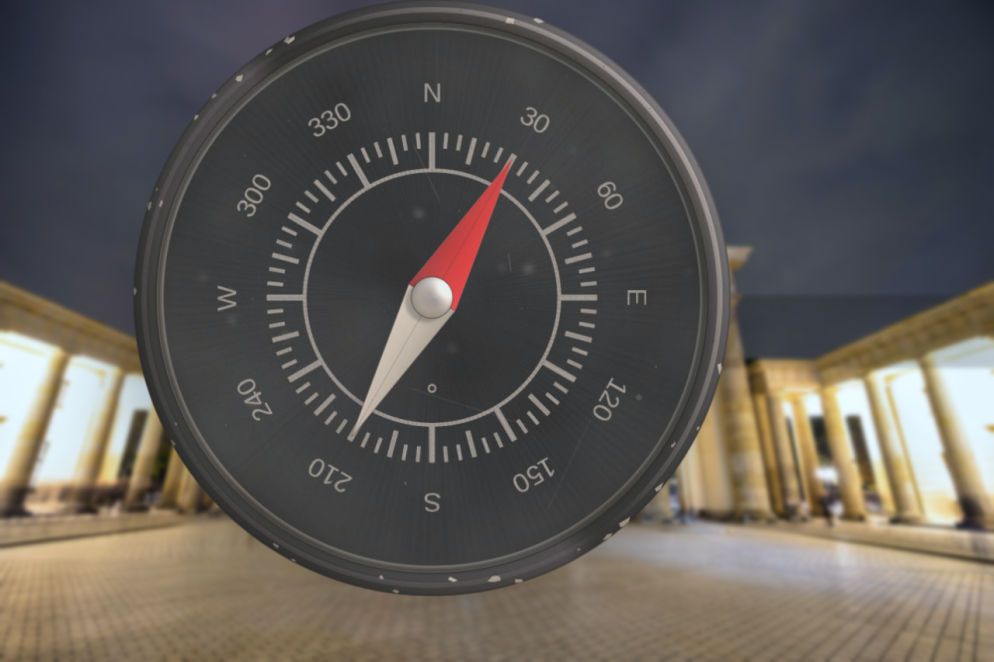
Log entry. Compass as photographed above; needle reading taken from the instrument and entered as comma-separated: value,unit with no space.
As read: 30,°
